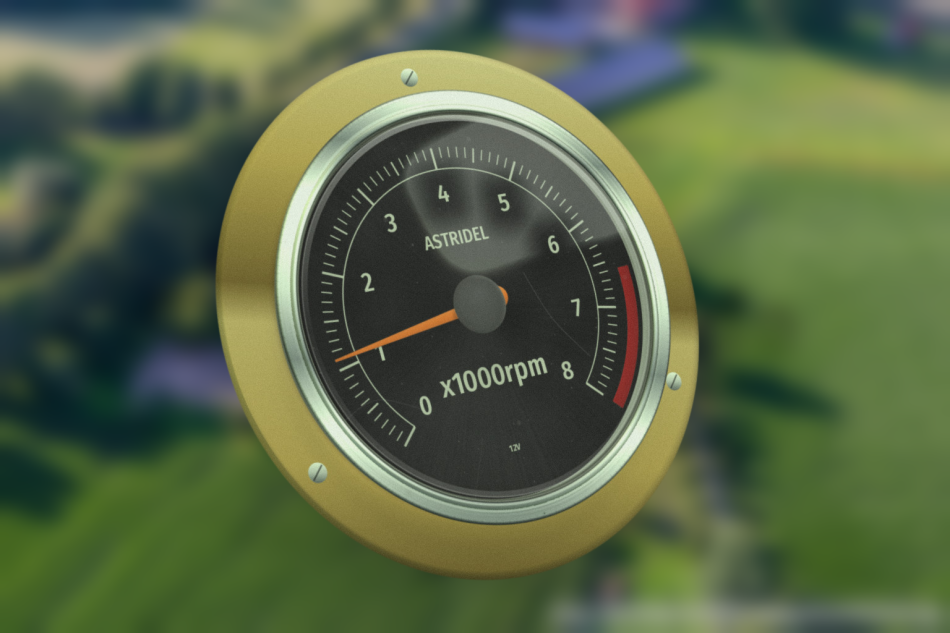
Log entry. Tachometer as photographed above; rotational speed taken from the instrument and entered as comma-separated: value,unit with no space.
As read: 1100,rpm
